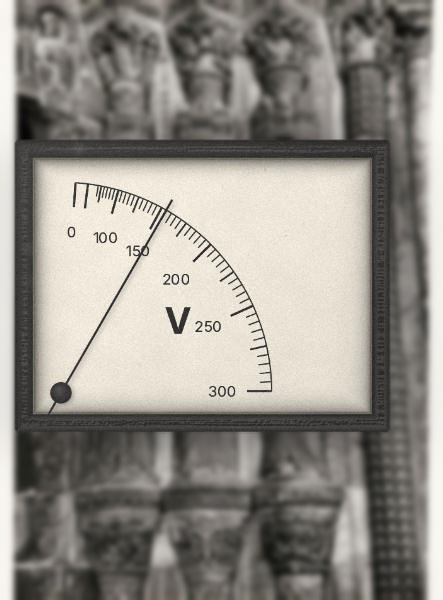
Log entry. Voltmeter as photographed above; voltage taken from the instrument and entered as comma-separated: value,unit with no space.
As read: 155,V
